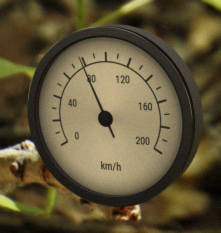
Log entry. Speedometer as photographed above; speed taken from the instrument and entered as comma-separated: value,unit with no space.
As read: 80,km/h
